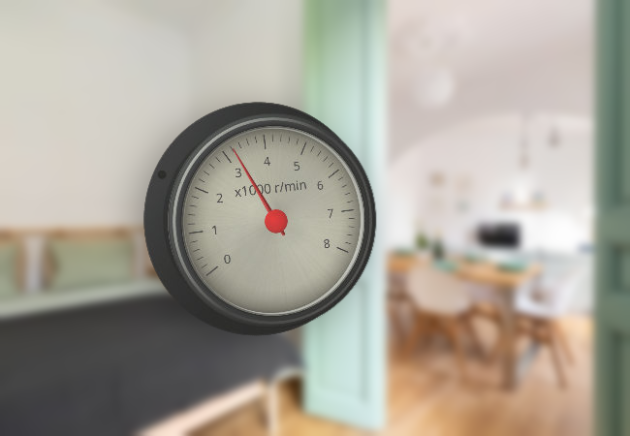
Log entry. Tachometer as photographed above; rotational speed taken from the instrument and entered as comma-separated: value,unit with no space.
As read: 3200,rpm
